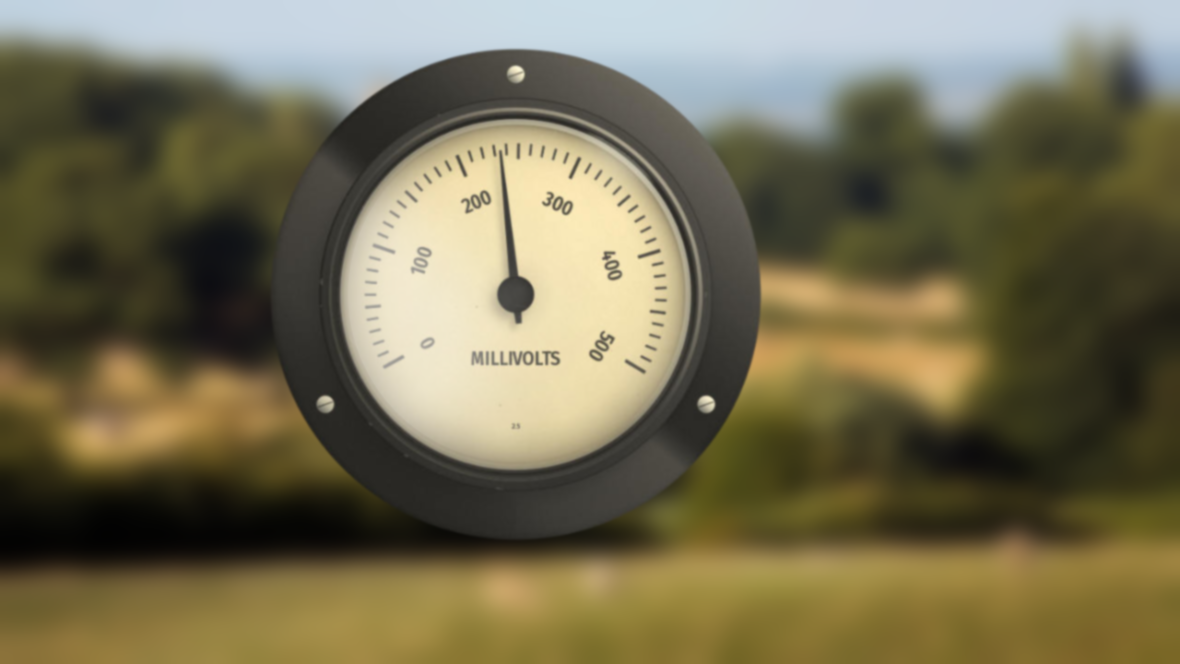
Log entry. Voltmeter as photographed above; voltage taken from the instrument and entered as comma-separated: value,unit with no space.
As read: 235,mV
